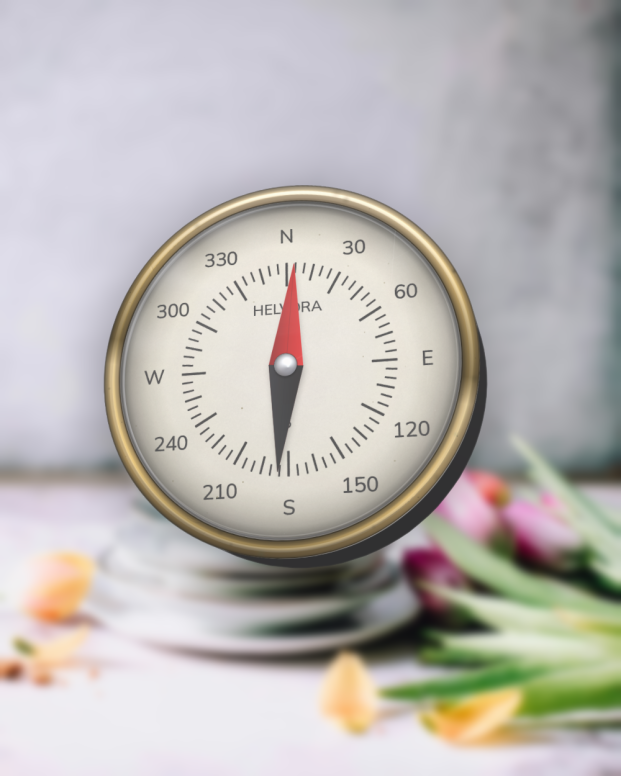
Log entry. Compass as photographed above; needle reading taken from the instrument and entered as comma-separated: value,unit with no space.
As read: 5,°
